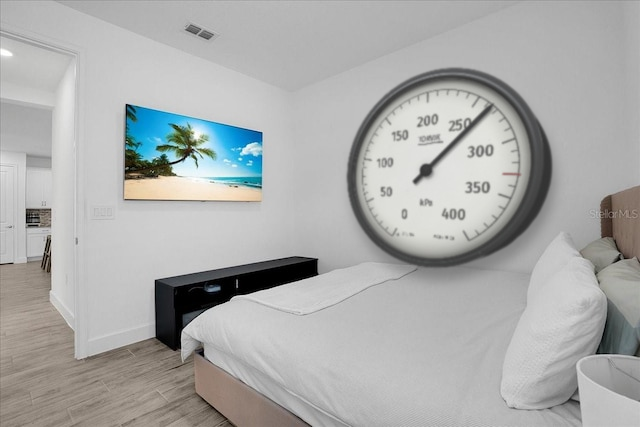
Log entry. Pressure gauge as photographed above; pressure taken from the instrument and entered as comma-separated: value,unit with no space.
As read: 265,kPa
